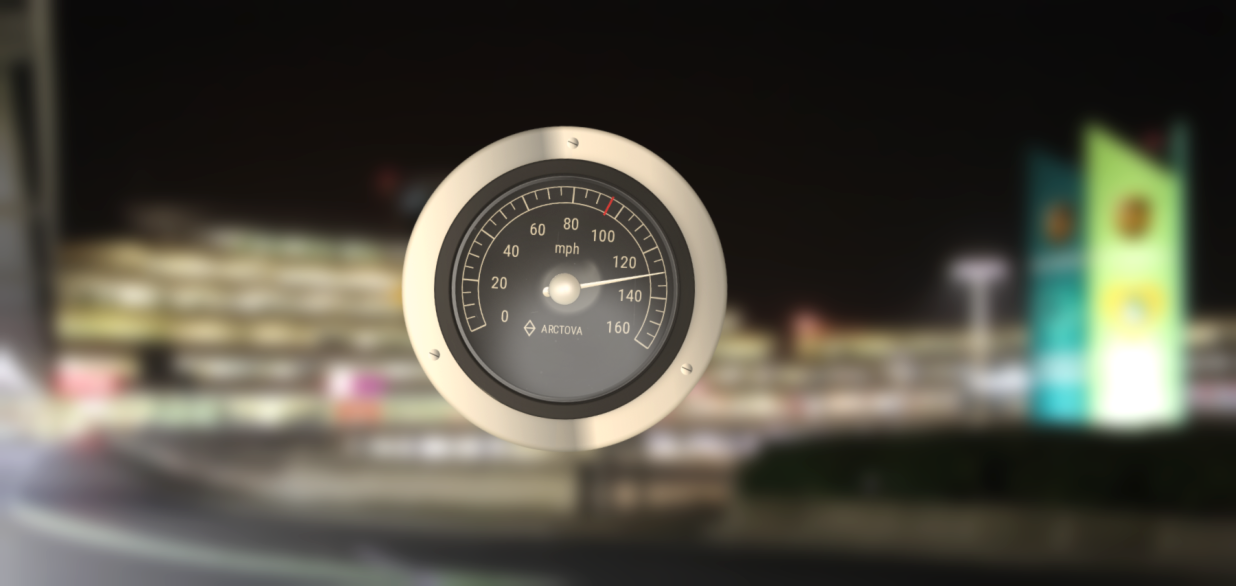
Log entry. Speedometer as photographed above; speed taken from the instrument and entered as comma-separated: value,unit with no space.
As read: 130,mph
